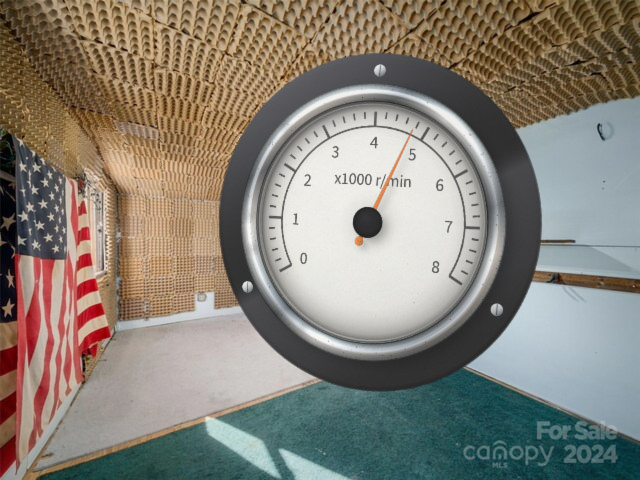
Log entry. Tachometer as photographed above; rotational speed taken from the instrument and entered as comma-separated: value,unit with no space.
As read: 4800,rpm
